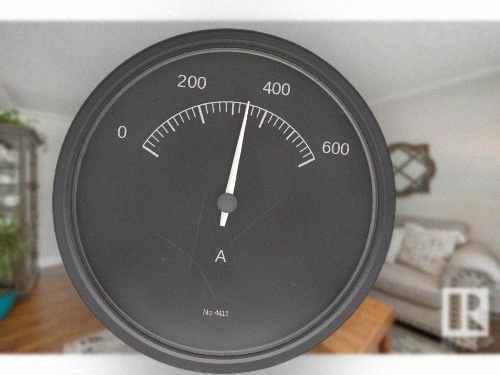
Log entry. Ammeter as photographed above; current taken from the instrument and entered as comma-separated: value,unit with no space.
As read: 340,A
